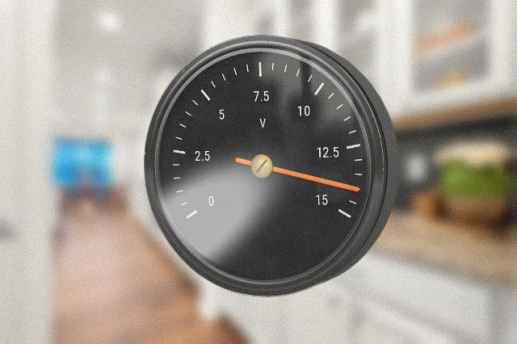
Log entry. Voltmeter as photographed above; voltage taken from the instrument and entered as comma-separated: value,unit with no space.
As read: 14,V
